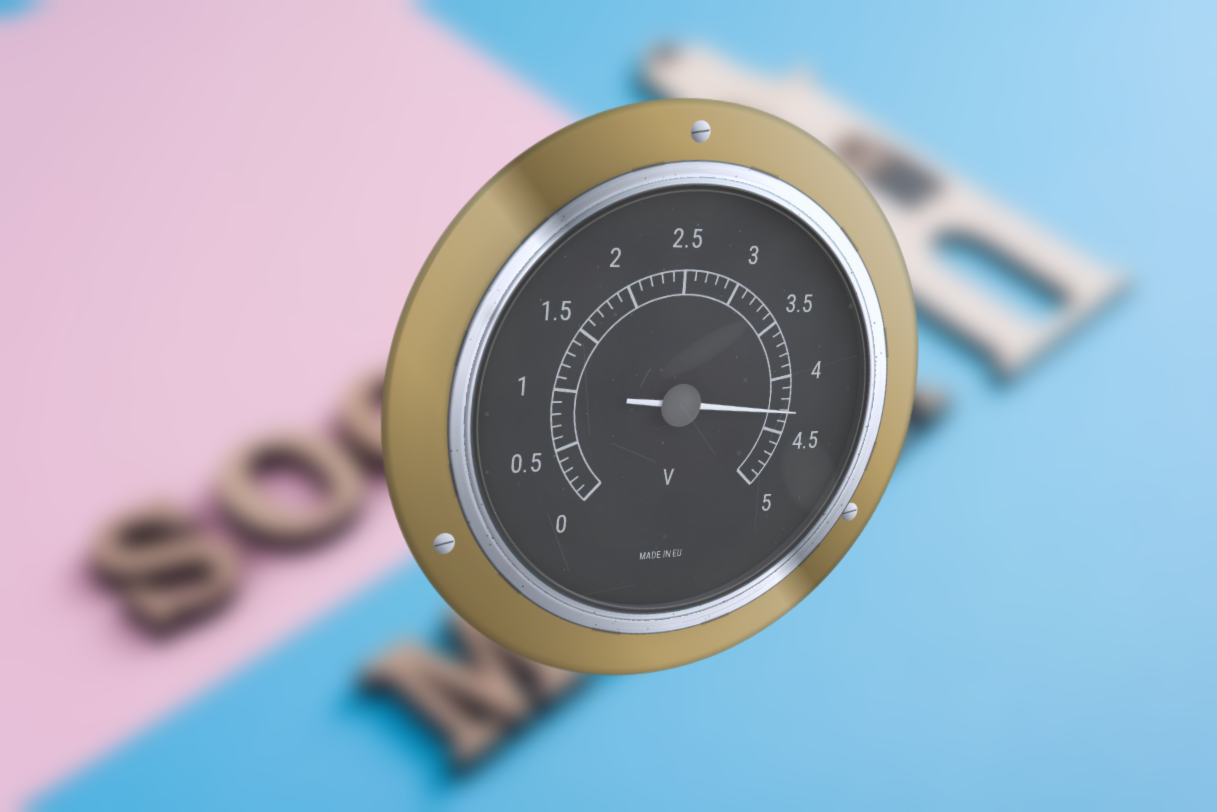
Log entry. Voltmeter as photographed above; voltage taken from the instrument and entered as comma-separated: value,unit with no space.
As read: 4.3,V
